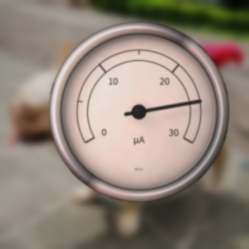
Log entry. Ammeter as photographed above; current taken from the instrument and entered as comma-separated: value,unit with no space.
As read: 25,µA
